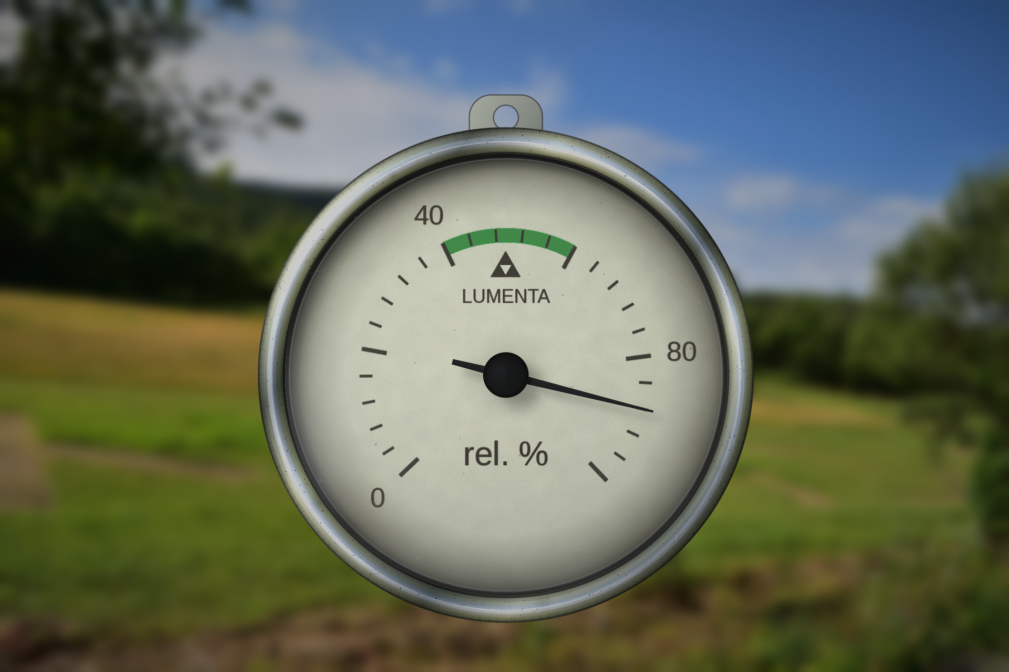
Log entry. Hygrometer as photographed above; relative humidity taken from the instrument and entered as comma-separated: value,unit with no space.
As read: 88,%
